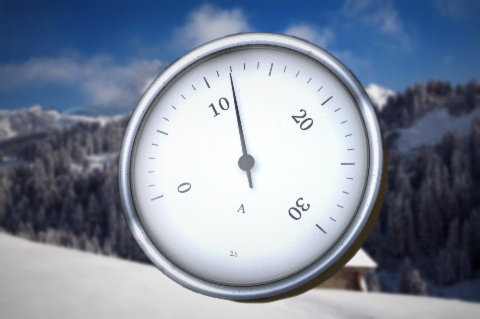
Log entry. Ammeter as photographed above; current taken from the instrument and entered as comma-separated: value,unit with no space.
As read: 12,A
